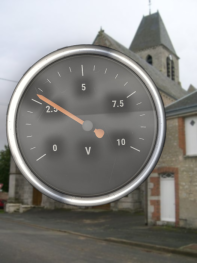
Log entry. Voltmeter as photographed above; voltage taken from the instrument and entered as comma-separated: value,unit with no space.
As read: 2.75,V
